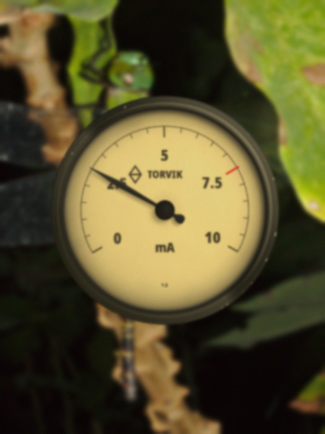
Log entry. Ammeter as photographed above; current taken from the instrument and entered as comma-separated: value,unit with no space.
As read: 2.5,mA
